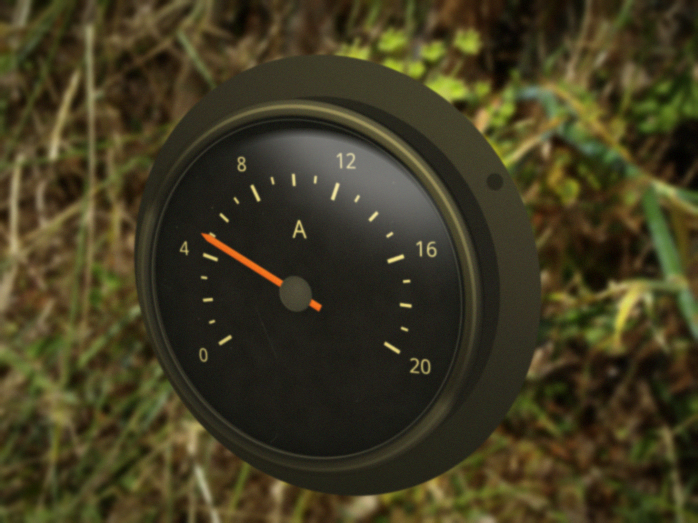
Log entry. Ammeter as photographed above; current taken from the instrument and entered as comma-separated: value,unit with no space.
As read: 5,A
